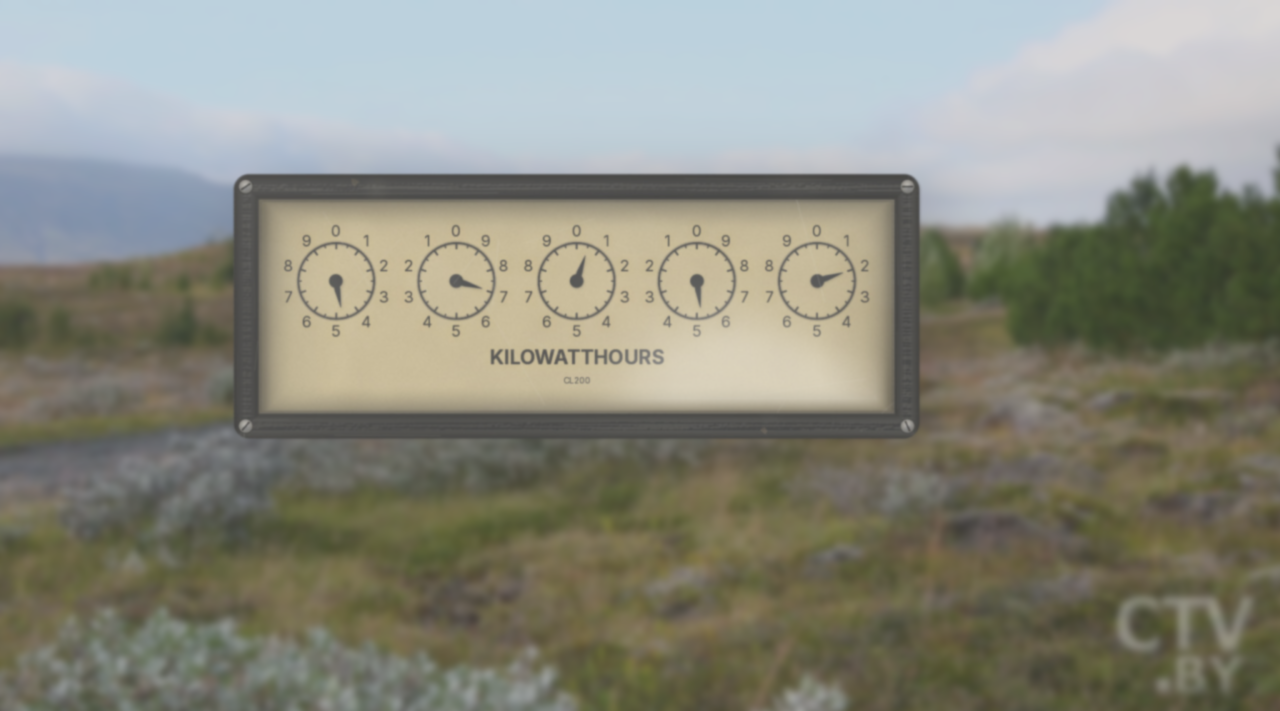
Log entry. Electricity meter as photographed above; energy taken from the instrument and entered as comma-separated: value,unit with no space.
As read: 47052,kWh
